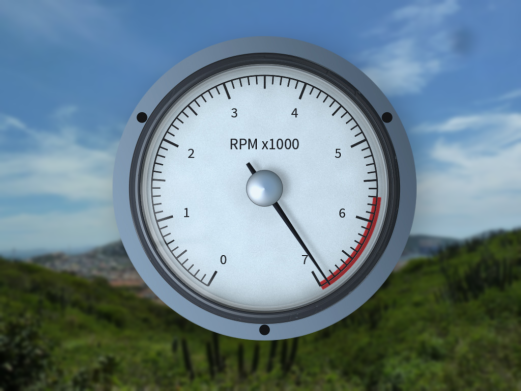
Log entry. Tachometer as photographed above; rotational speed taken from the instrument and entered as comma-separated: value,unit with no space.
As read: 6900,rpm
